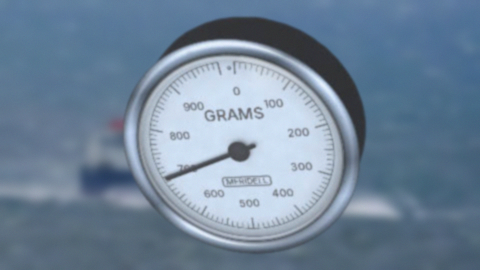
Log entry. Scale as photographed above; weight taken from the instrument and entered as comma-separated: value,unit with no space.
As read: 700,g
